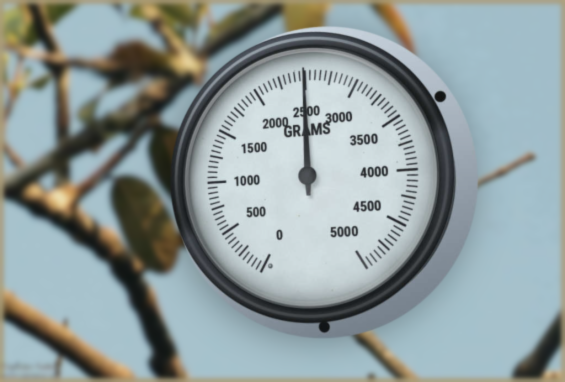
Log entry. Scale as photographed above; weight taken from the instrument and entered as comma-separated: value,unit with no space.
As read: 2500,g
